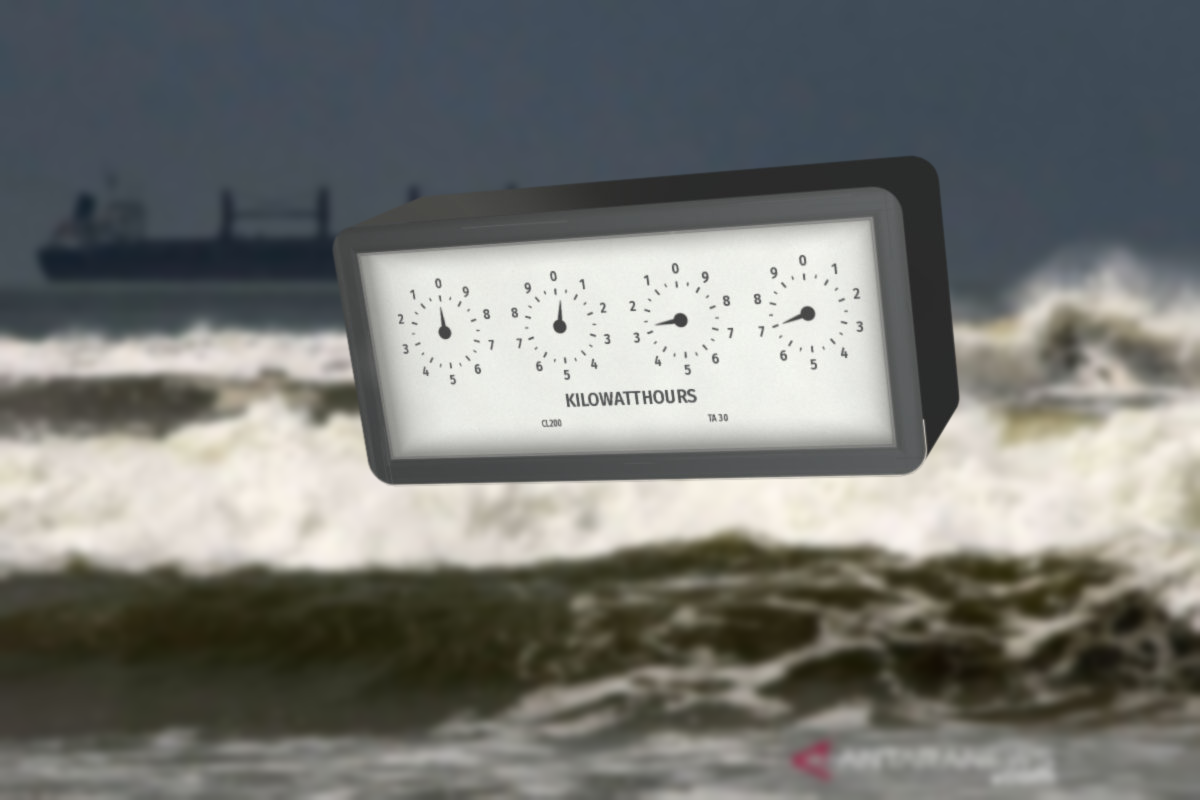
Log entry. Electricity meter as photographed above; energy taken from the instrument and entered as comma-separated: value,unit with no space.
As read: 27,kWh
